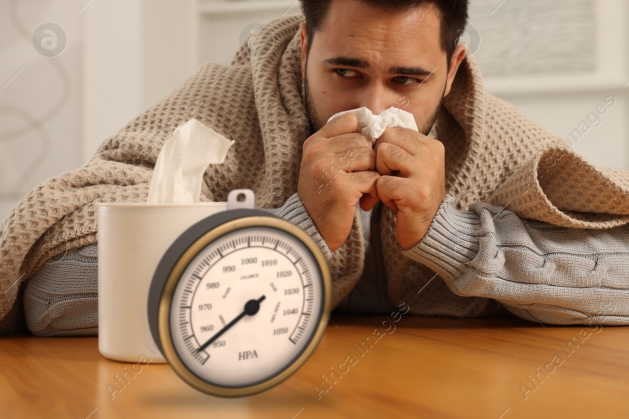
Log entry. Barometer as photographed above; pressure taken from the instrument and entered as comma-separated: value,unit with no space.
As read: 955,hPa
